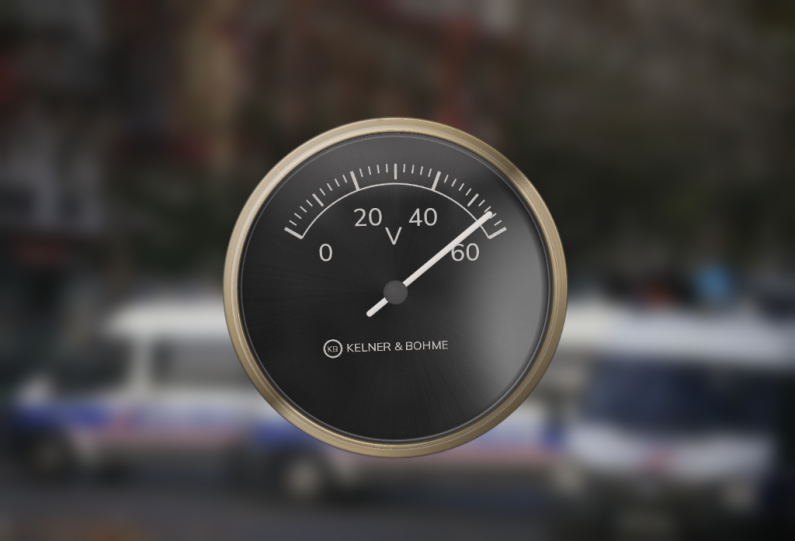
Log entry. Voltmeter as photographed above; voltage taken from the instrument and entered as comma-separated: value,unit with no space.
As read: 55,V
